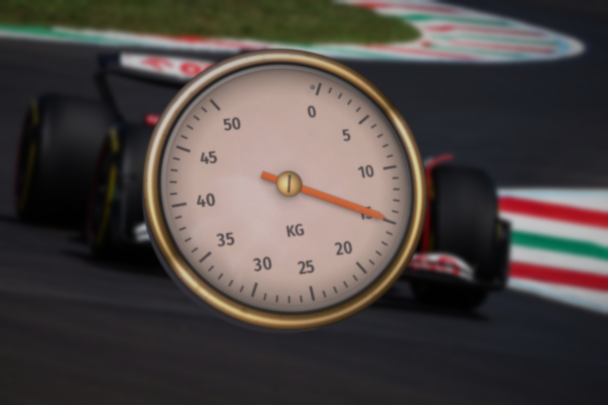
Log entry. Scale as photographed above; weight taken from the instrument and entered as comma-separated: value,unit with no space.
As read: 15,kg
